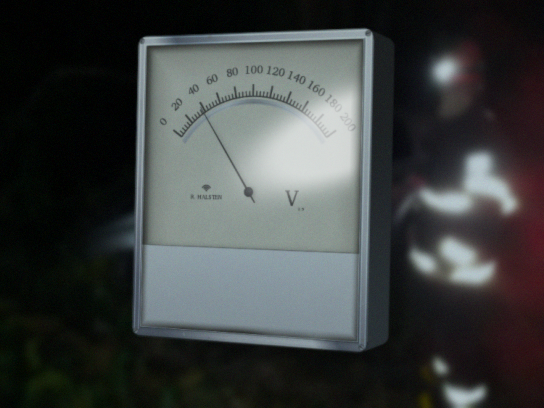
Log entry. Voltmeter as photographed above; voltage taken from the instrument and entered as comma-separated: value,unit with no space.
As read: 40,V
